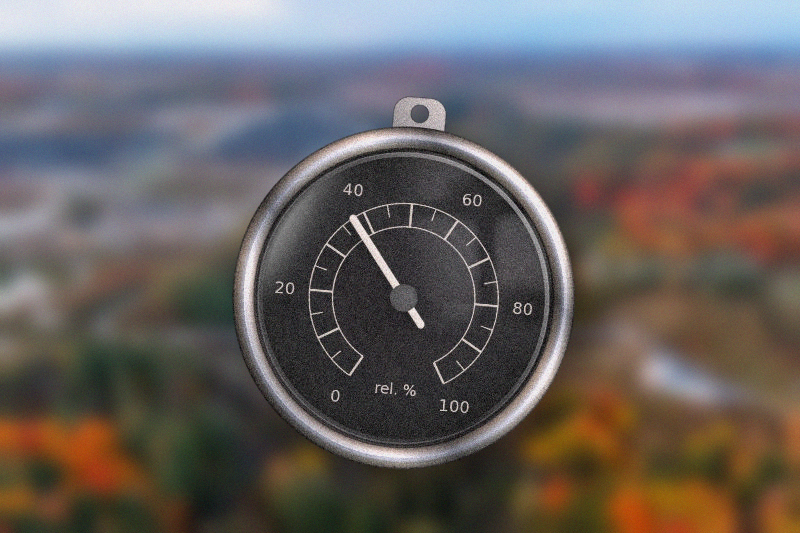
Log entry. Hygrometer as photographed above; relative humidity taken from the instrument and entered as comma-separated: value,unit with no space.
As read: 37.5,%
